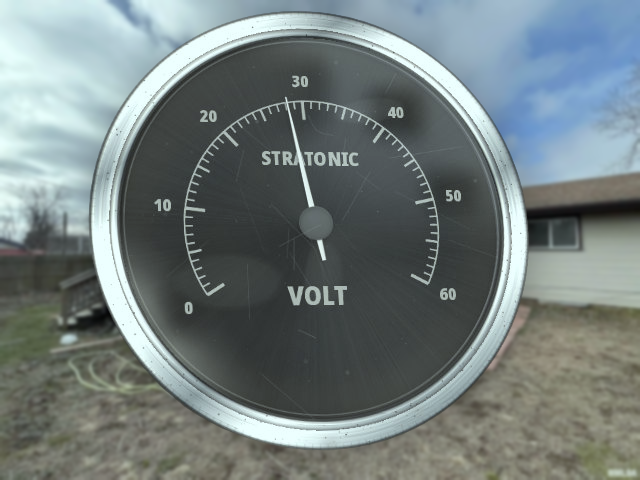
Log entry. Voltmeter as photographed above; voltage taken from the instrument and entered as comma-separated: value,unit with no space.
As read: 28,V
